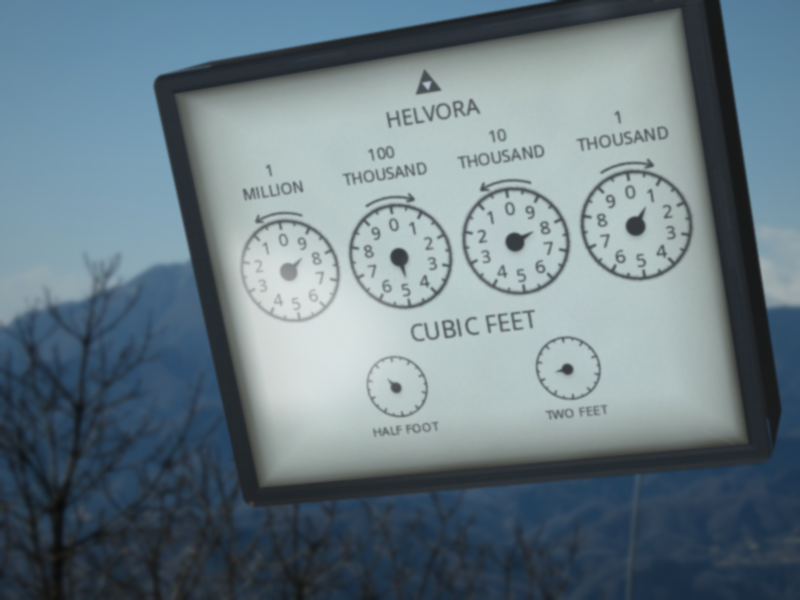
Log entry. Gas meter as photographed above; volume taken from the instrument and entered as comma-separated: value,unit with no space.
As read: 848100,ft³
